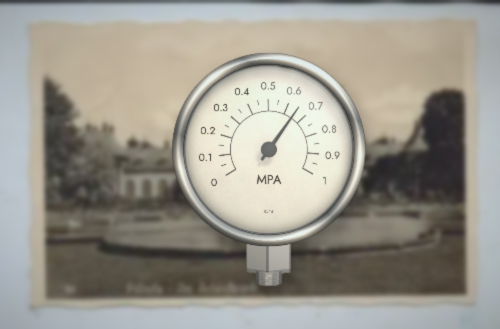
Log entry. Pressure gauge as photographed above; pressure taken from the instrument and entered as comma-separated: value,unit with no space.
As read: 0.65,MPa
